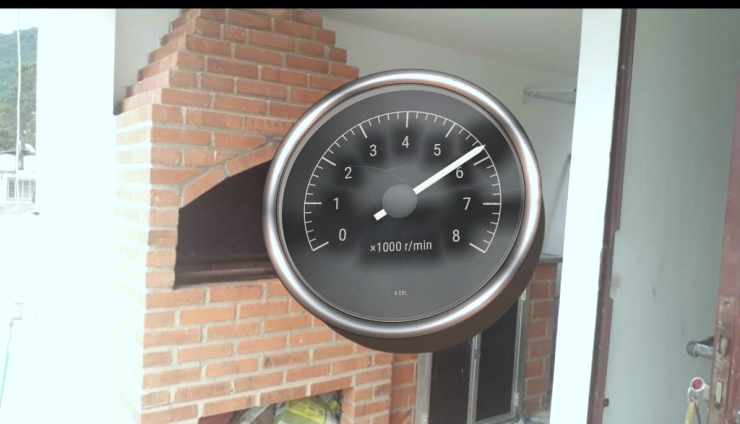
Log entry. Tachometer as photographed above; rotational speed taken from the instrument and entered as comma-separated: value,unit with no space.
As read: 5800,rpm
